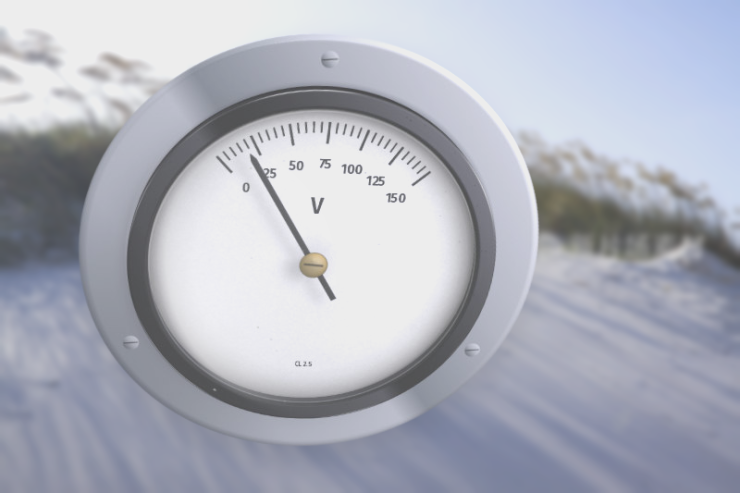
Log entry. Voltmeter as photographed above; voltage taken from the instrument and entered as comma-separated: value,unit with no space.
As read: 20,V
